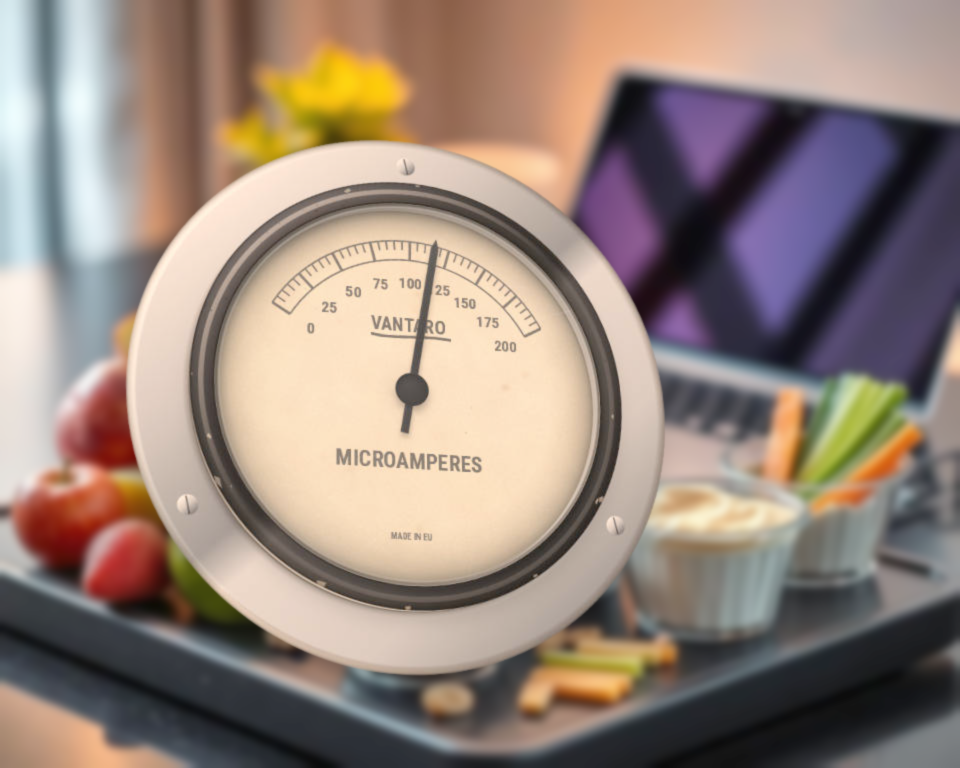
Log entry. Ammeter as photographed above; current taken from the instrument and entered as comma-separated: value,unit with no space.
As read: 115,µA
